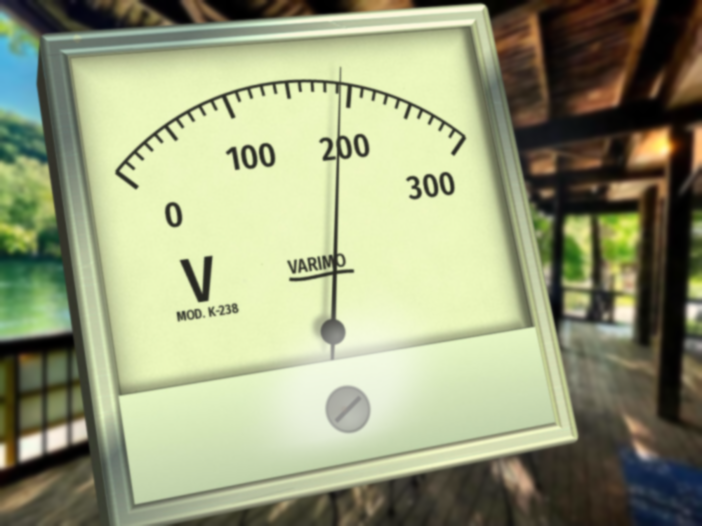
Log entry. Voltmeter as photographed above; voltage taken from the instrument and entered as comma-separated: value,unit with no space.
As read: 190,V
